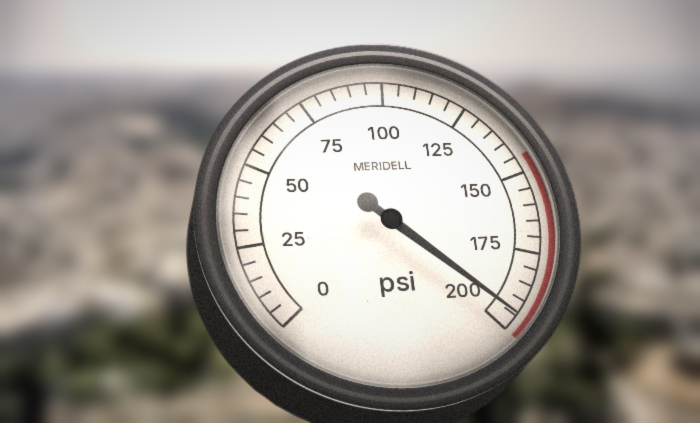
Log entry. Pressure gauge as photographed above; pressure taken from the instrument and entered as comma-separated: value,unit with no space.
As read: 195,psi
